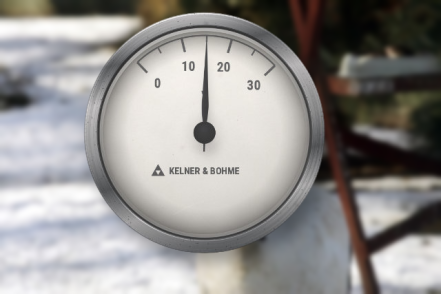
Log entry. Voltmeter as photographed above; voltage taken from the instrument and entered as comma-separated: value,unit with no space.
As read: 15,V
